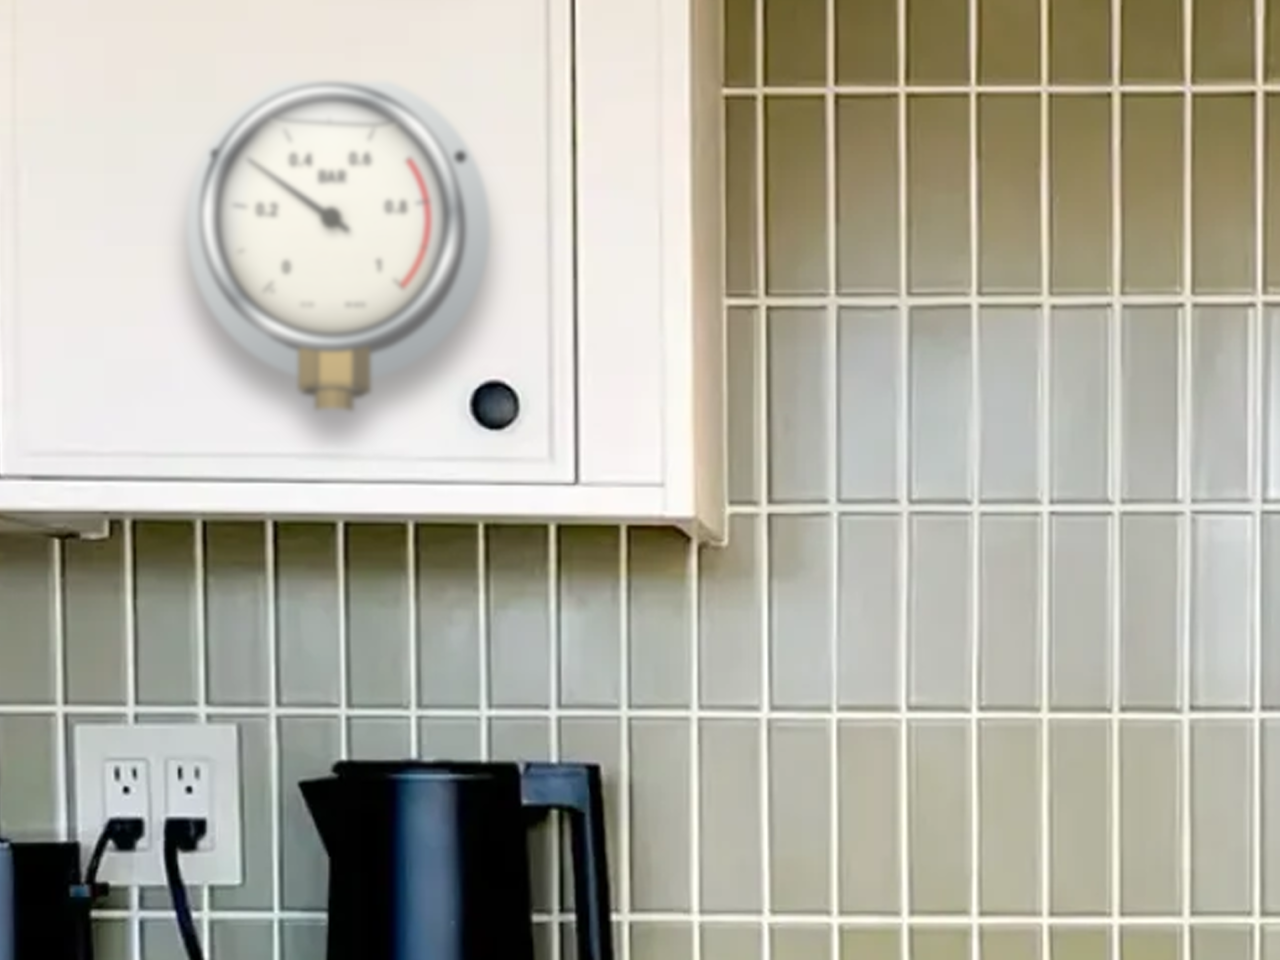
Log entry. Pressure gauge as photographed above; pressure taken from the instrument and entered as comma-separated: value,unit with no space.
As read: 0.3,bar
